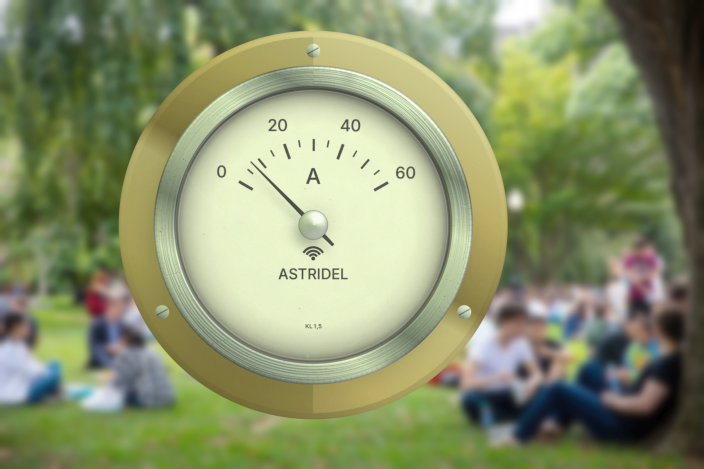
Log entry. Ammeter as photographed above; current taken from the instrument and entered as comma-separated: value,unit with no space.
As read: 7.5,A
